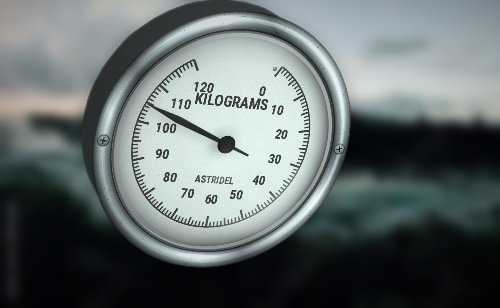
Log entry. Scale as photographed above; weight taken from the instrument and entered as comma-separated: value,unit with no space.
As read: 105,kg
